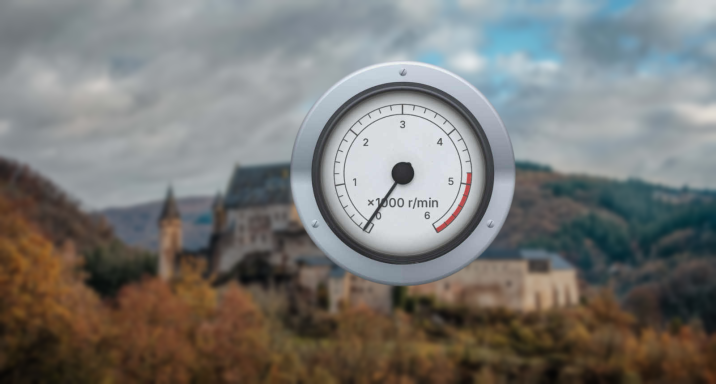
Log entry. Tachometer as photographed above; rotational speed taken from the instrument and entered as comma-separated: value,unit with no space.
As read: 100,rpm
